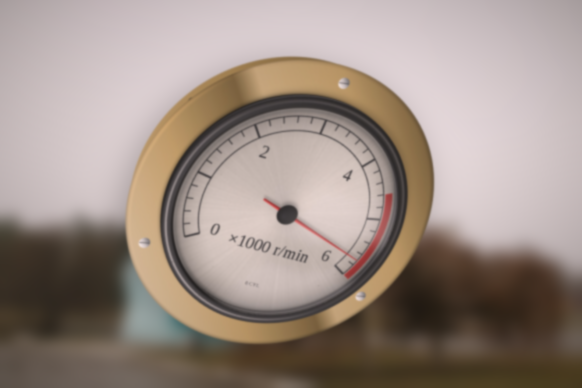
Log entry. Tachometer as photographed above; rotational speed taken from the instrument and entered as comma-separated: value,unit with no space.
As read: 5700,rpm
